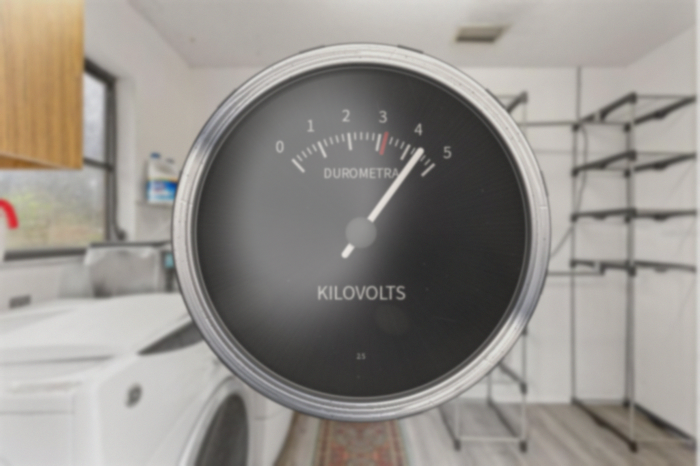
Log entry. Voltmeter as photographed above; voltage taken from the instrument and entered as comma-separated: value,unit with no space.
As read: 4.4,kV
